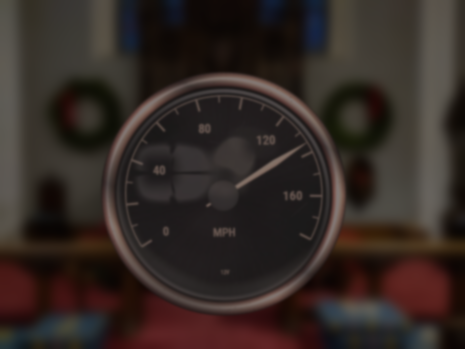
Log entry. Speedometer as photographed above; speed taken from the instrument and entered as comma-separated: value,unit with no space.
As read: 135,mph
